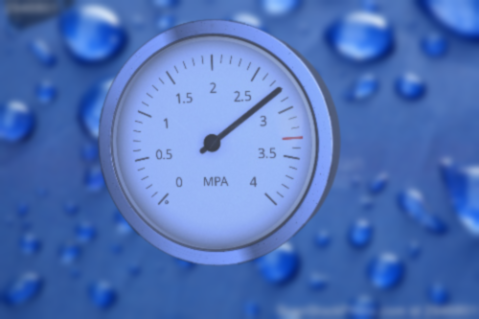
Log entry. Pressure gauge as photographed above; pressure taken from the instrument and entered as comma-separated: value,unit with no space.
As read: 2.8,MPa
